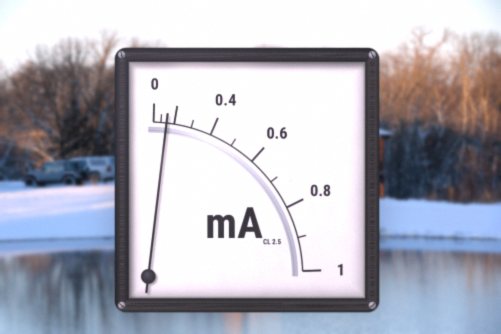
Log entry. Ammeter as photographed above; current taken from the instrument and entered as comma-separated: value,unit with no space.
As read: 0.15,mA
